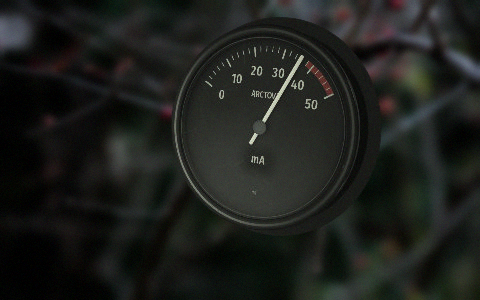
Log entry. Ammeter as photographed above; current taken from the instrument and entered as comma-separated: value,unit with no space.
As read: 36,mA
